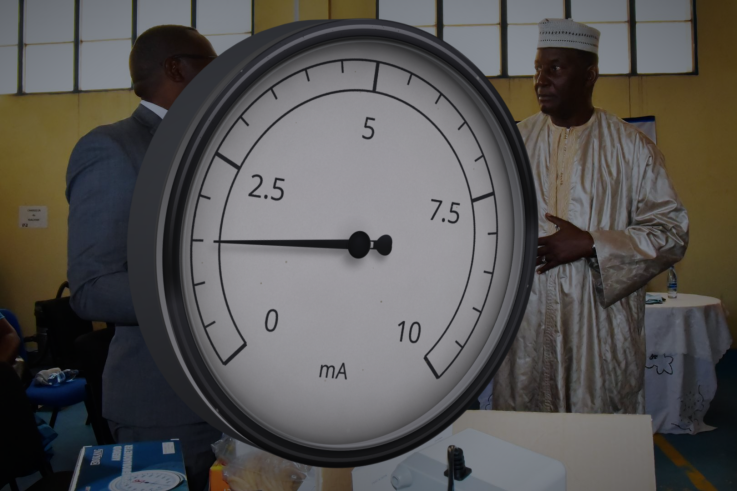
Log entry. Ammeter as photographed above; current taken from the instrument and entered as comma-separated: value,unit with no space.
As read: 1.5,mA
